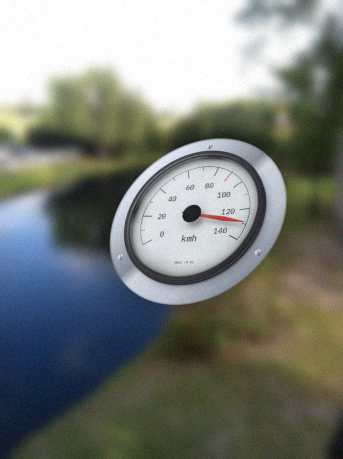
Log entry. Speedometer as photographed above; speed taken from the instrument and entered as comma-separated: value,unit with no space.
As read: 130,km/h
